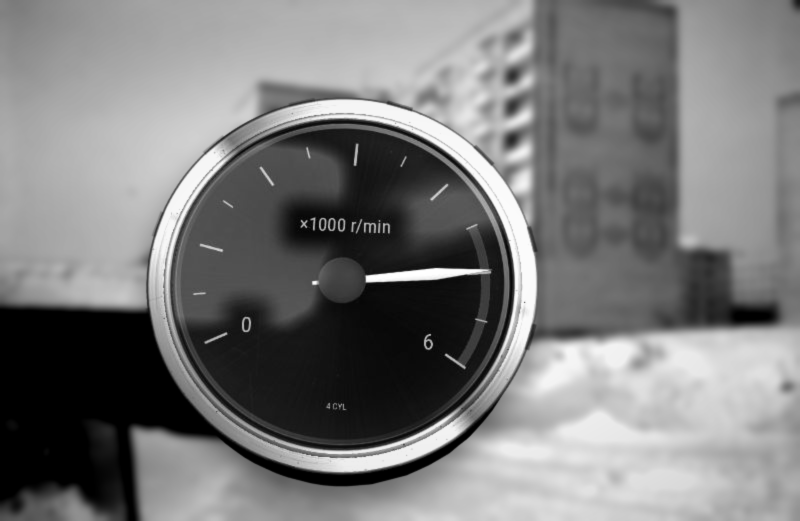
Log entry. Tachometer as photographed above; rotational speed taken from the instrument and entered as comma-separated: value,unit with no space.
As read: 5000,rpm
